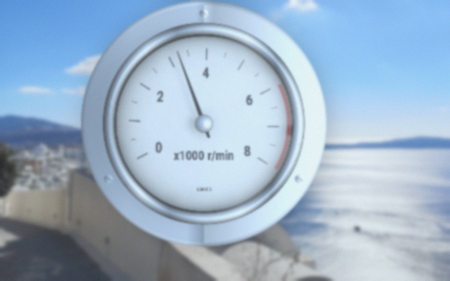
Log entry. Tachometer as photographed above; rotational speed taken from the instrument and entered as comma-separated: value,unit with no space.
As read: 3250,rpm
